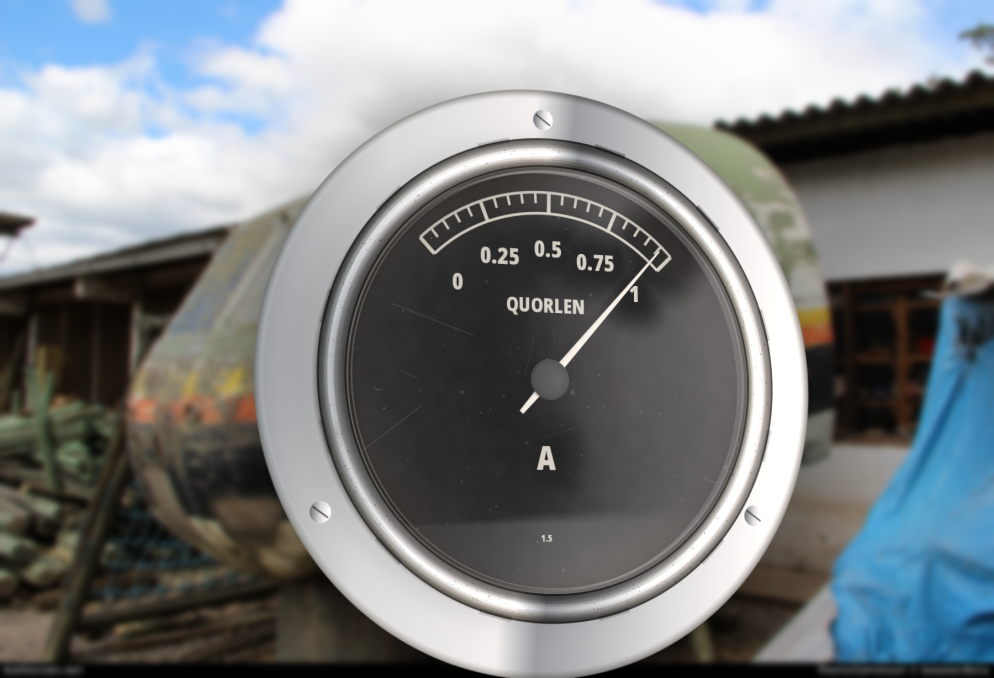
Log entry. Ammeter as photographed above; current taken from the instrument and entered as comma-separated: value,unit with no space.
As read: 0.95,A
